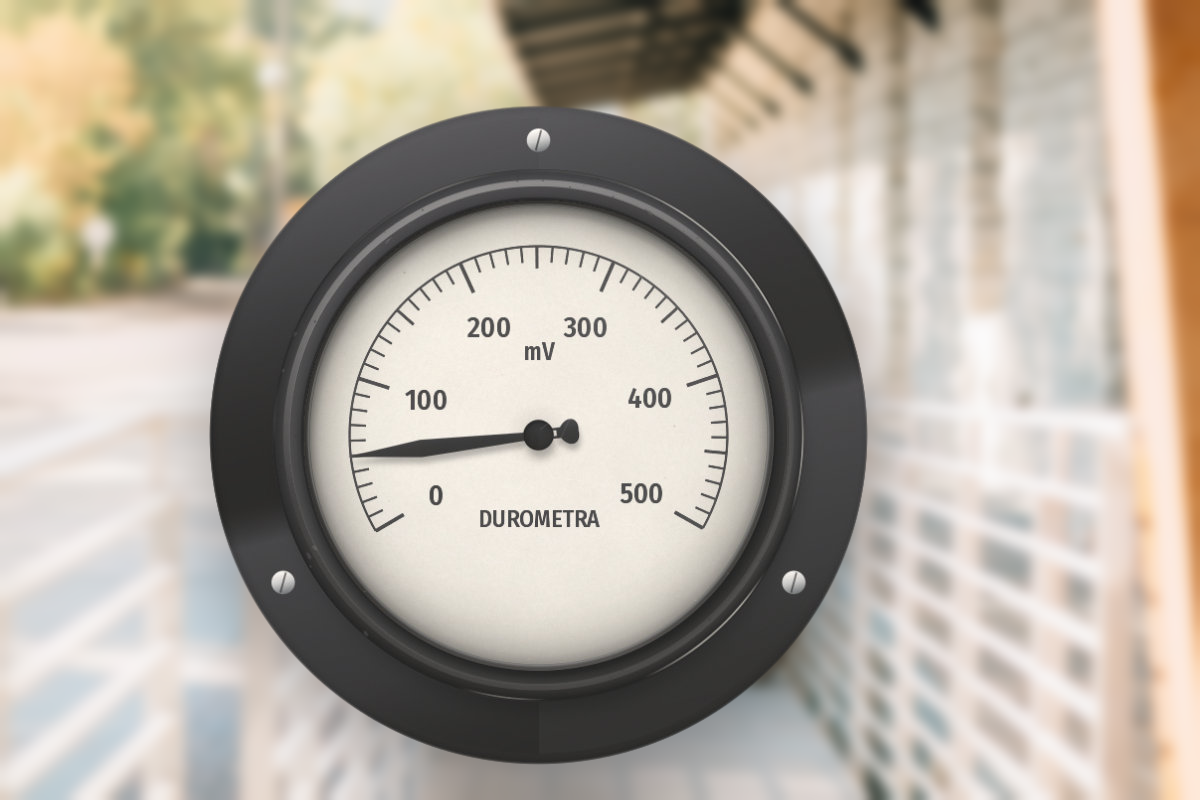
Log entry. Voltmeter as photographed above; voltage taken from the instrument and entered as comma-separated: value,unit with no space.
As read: 50,mV
